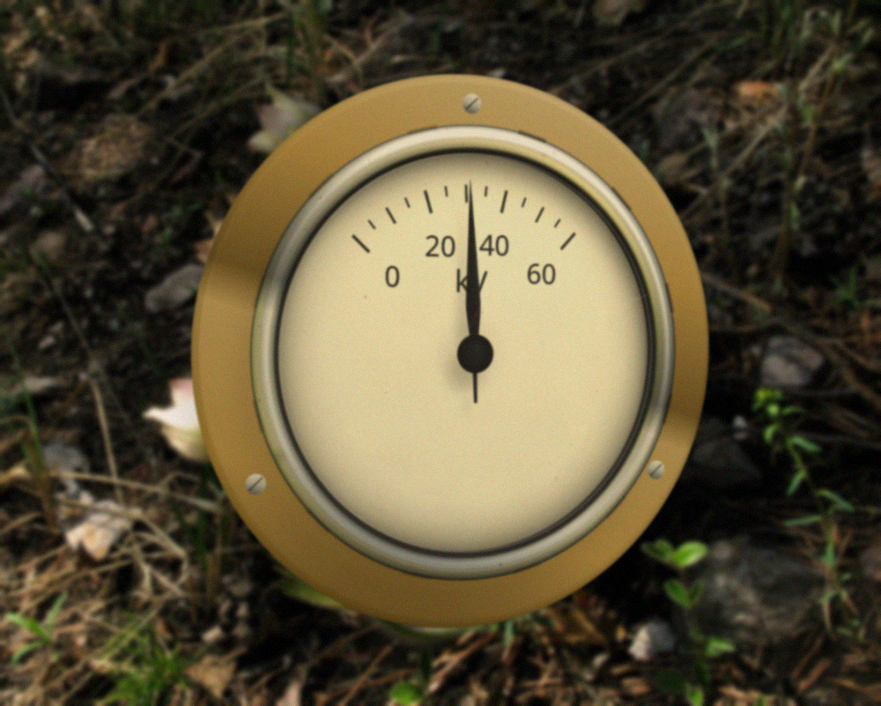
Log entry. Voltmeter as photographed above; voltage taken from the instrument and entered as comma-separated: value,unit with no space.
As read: 30,kV
